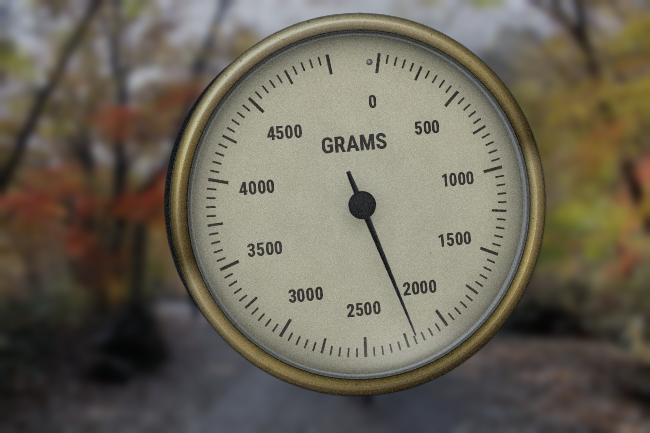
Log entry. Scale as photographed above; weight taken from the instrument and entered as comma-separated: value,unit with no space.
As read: 2200,g
